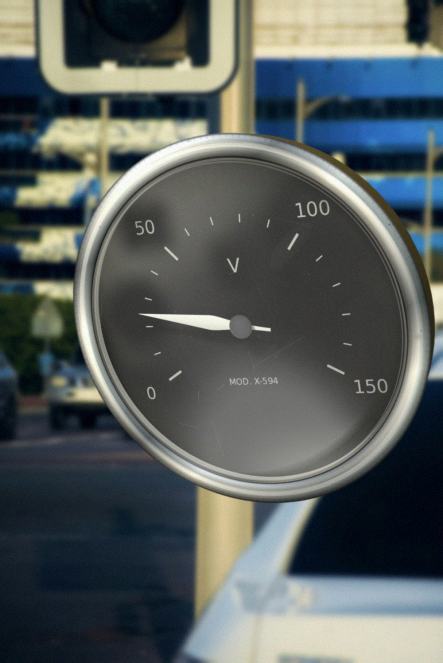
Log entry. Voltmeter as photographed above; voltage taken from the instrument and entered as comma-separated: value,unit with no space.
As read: 25,V
